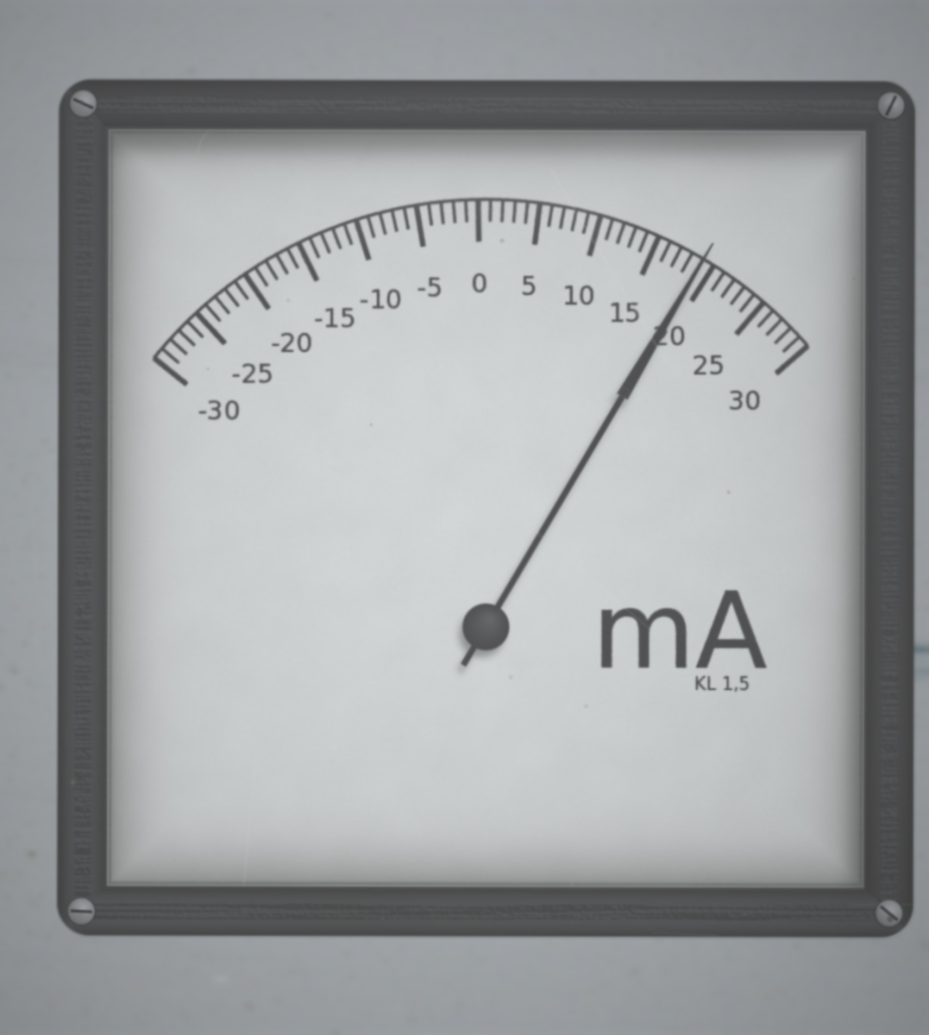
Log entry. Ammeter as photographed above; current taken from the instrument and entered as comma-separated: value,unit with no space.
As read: 19,mA
